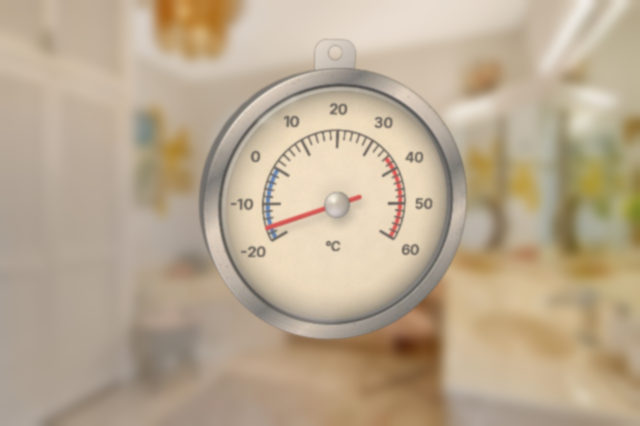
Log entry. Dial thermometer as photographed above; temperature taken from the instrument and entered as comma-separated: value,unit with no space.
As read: -16,°C
